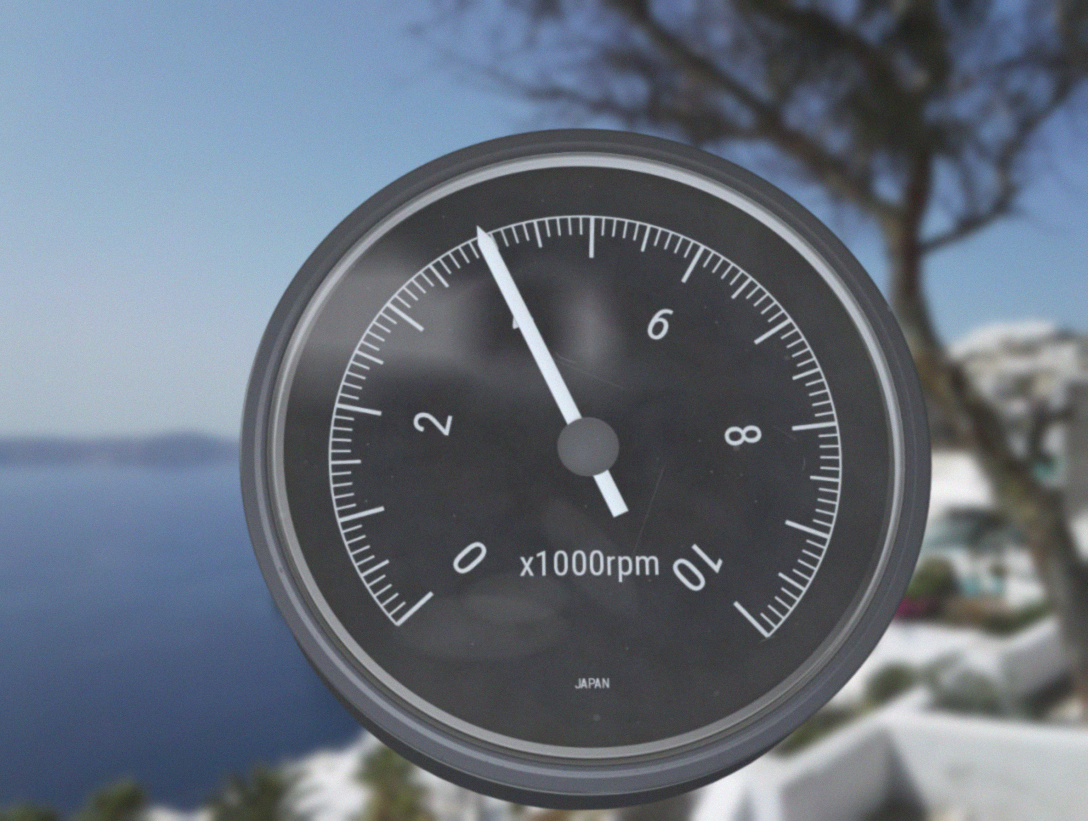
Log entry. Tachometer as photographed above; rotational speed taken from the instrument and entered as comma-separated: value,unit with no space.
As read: 4000,rpm
